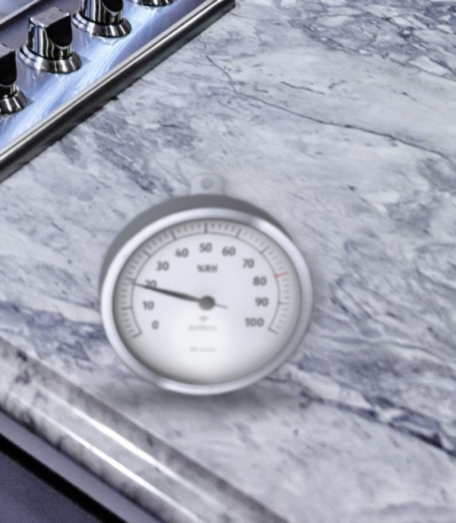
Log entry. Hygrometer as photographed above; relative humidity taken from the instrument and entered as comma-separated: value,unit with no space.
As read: 20,%
